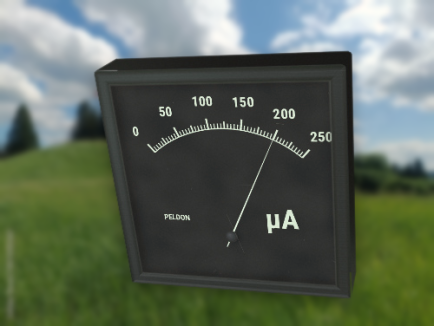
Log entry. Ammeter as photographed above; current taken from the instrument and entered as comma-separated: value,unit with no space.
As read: 200,µA
